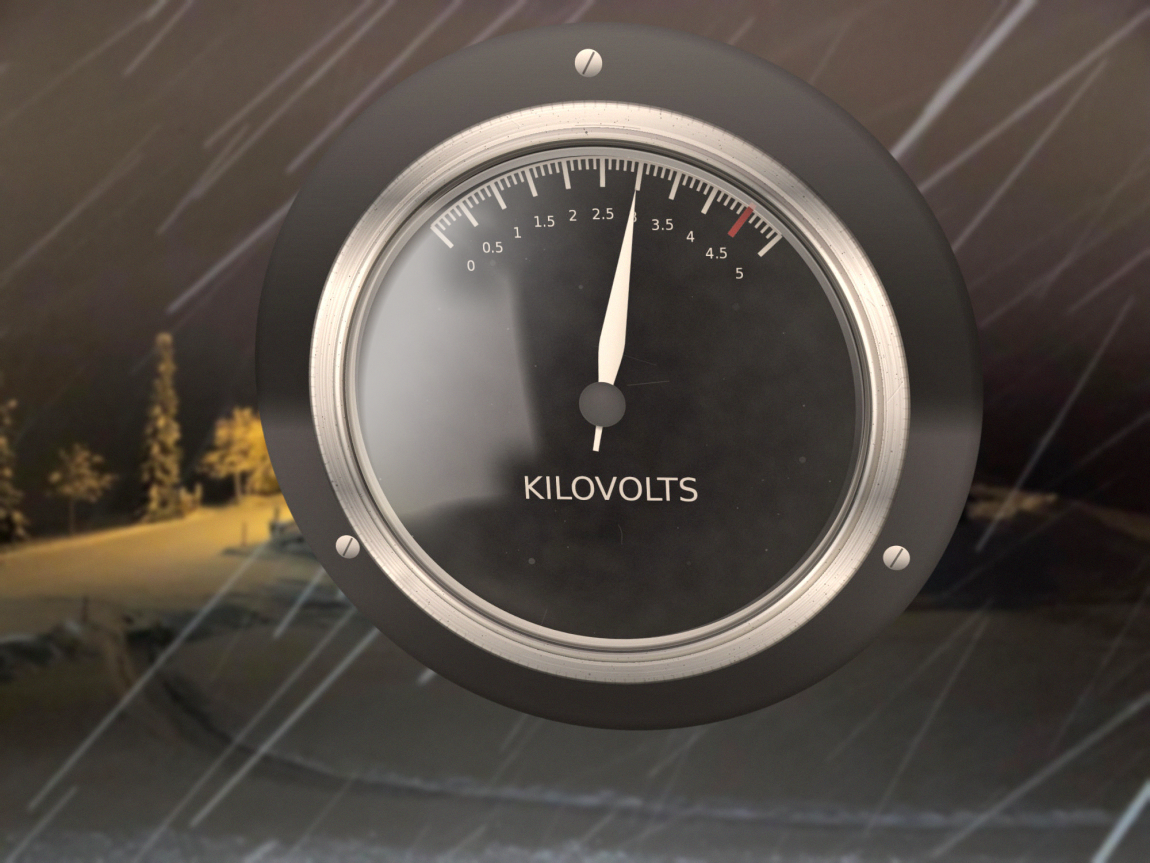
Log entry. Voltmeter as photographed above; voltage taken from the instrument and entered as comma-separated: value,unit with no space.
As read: 3,kV
